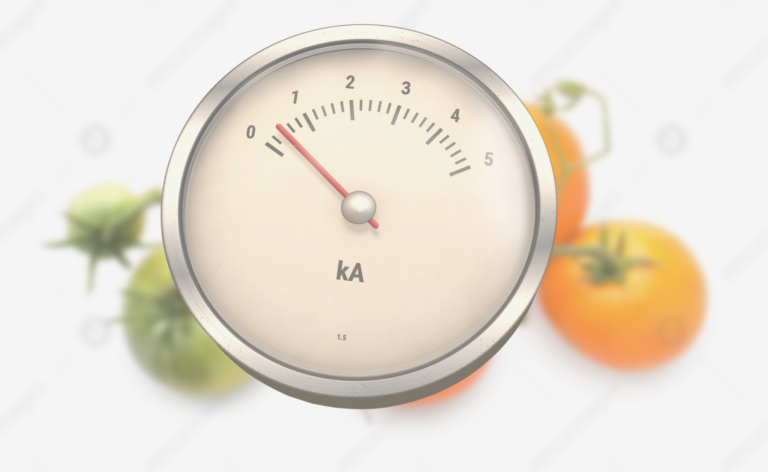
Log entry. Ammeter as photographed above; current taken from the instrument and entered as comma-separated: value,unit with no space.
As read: 0.4,kA
